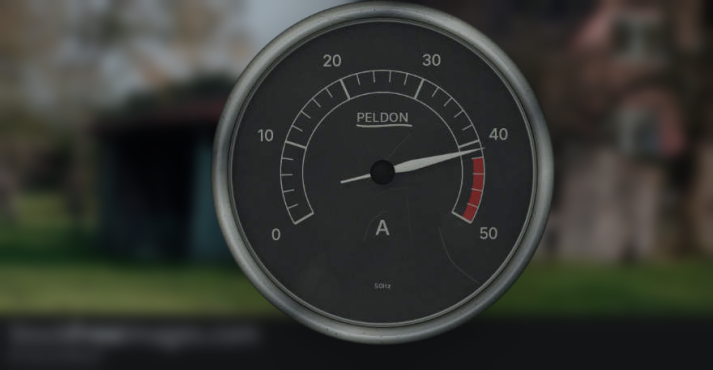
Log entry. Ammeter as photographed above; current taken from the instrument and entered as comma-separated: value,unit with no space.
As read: 41,A
